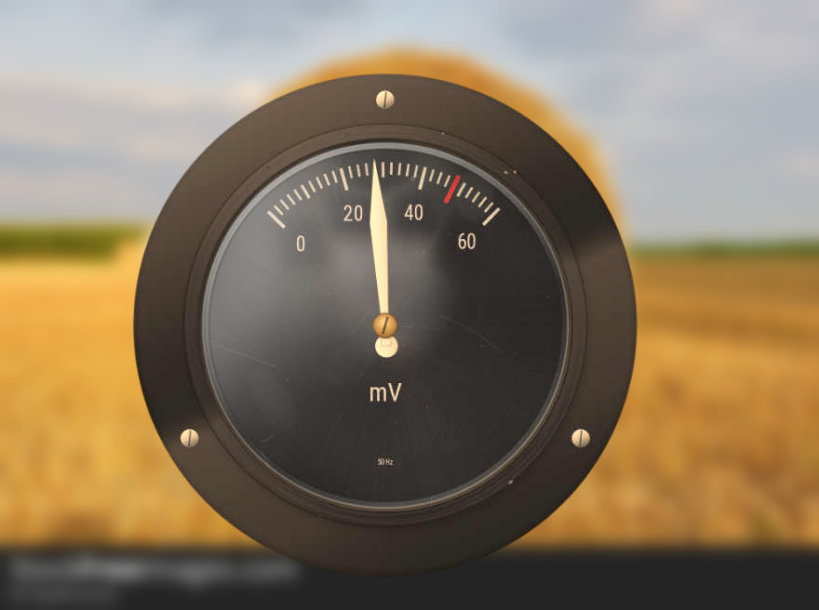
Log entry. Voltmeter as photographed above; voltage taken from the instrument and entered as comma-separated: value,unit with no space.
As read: 28,mV
